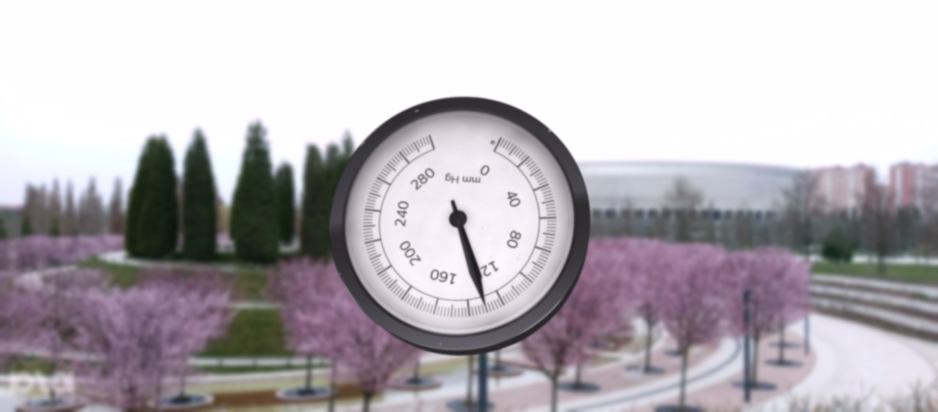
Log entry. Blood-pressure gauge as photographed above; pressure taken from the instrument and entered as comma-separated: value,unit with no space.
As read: 130,mmHg
